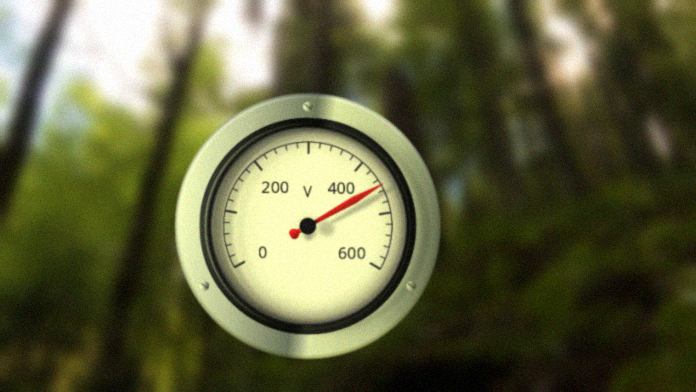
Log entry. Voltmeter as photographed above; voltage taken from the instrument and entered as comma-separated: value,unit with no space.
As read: 450,V
